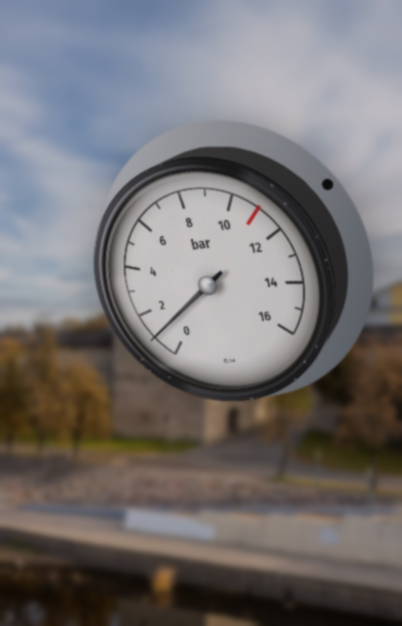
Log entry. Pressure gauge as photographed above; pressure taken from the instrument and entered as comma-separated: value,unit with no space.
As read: 1,bar
